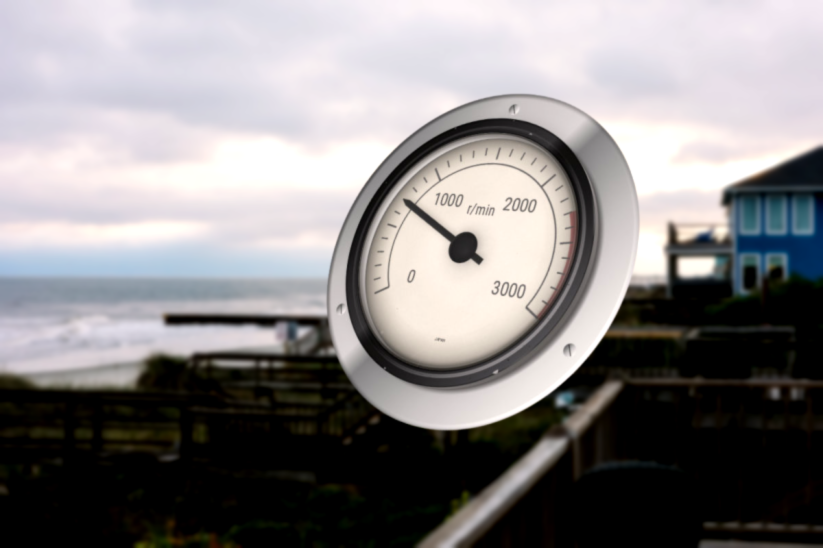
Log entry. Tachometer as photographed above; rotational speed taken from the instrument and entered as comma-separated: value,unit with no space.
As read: 700,rpm
